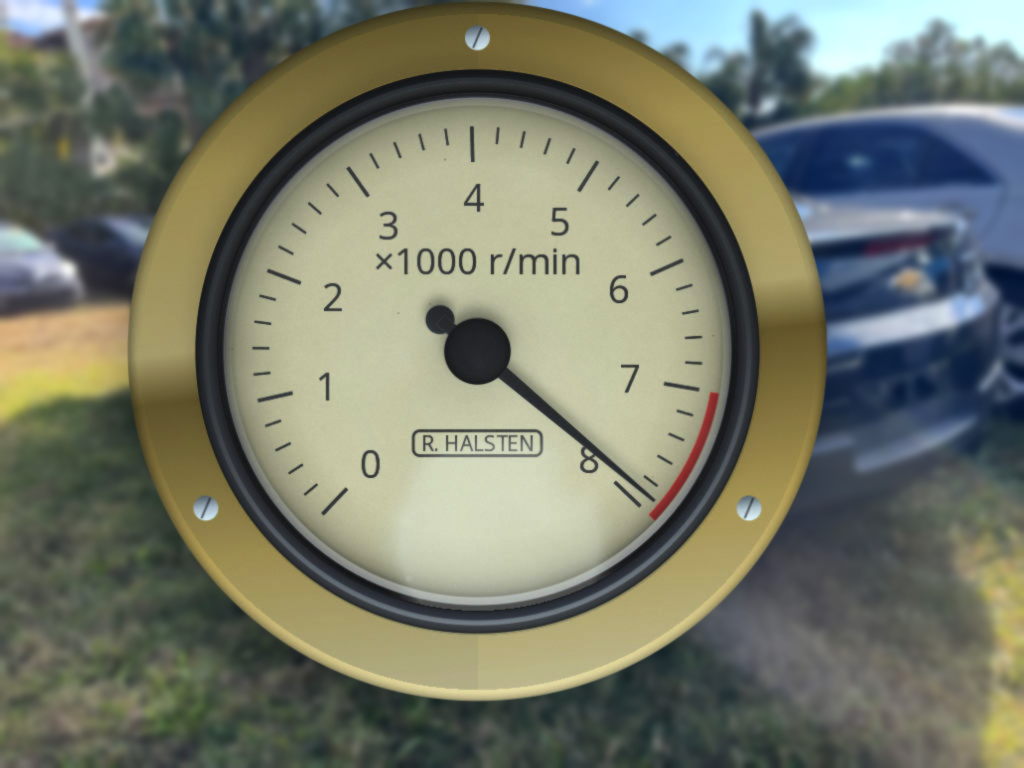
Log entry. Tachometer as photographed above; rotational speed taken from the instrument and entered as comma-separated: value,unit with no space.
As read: 7900,rpm
